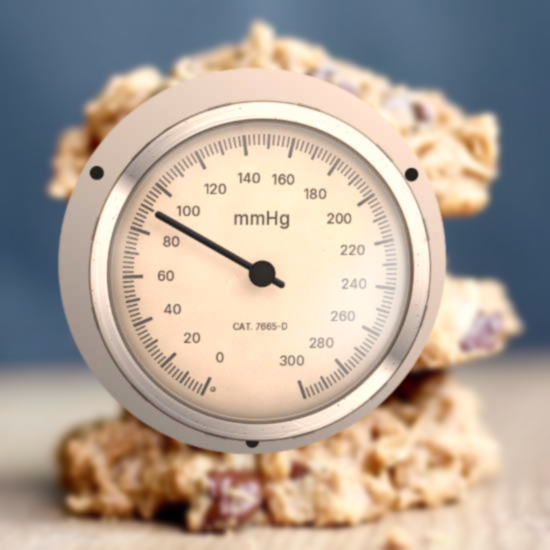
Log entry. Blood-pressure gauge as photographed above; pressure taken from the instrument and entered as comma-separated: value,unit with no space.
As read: 90,mmHg
